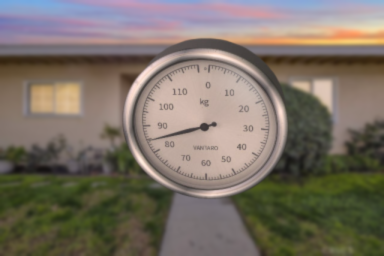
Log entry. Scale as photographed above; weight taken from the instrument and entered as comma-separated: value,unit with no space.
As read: 85,kg
